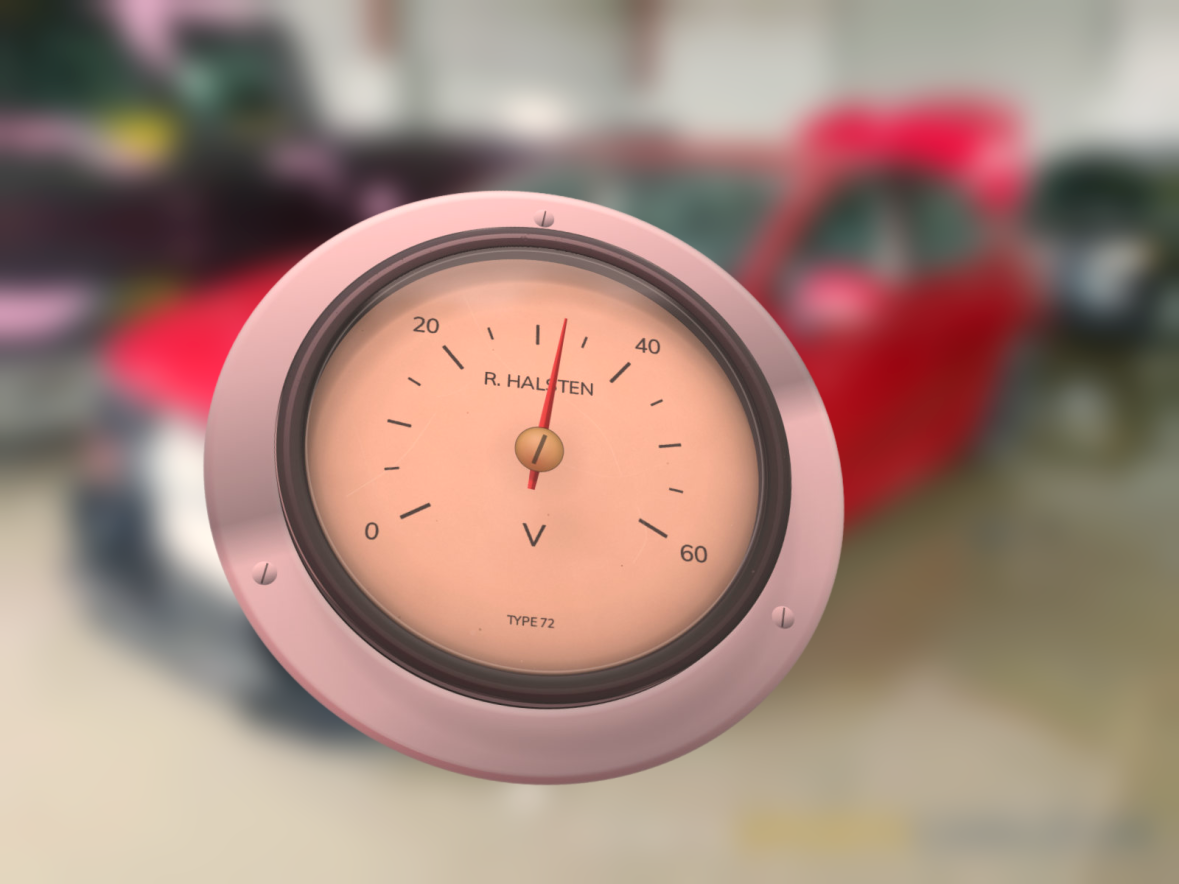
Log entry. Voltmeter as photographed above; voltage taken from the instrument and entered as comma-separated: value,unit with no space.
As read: 32.5,V
